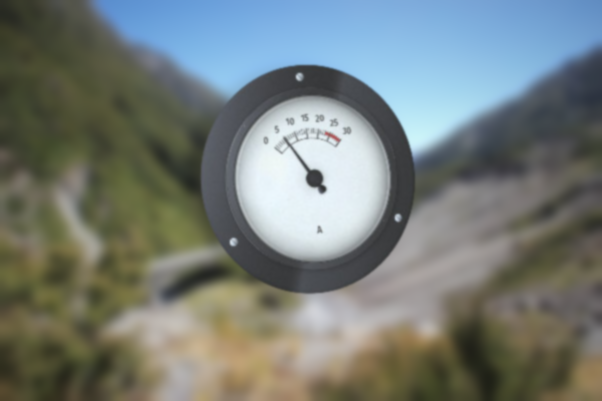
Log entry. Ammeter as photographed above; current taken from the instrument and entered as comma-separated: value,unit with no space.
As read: 5,A
